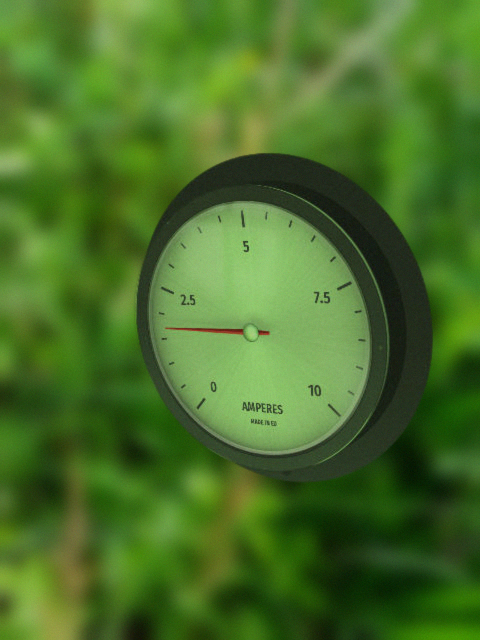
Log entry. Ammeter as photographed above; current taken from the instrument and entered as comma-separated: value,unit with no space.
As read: 1.75,A
